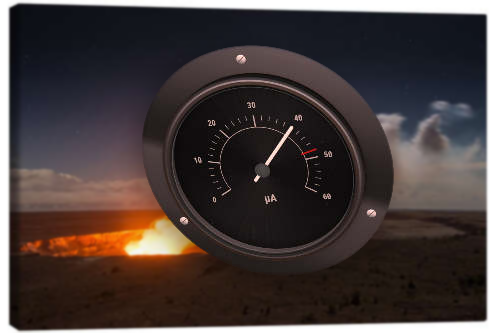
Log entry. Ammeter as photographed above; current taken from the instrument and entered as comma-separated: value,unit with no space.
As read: 40,µA
